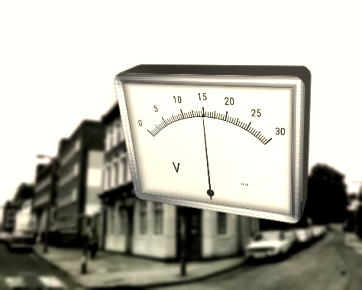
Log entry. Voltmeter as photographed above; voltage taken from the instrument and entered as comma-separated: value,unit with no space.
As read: 15,V
